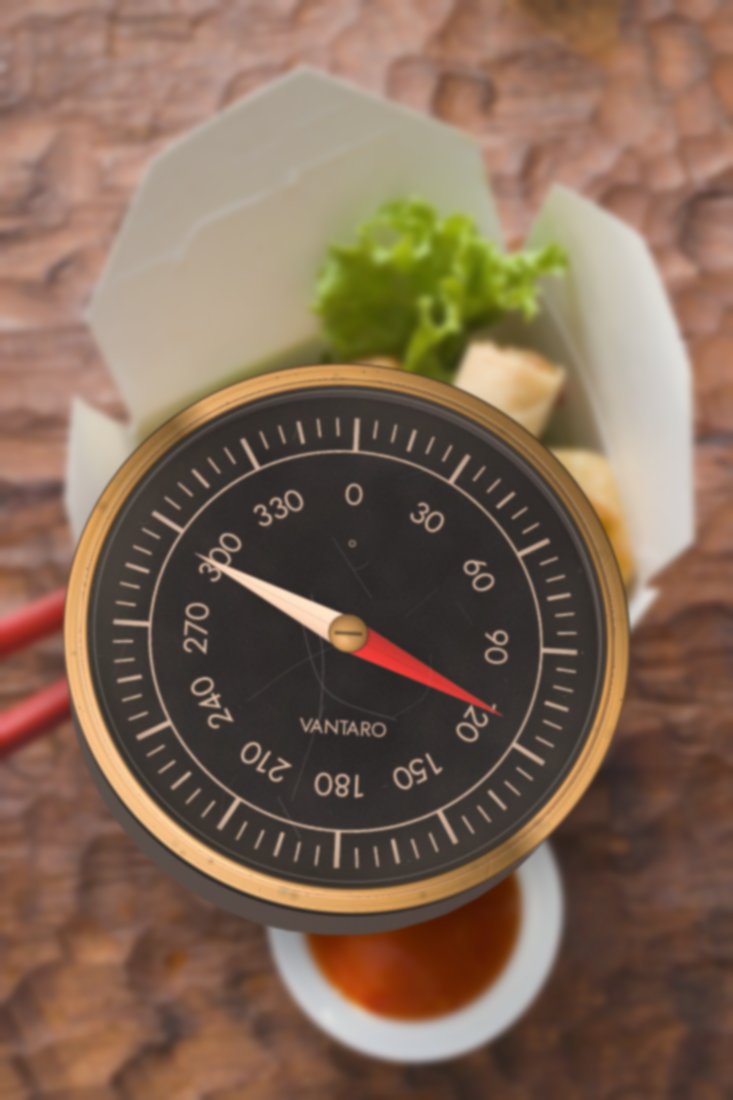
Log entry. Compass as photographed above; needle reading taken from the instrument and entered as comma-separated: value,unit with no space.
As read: 115,°
